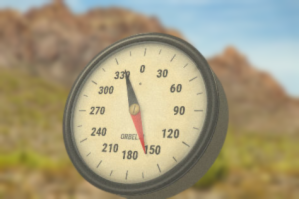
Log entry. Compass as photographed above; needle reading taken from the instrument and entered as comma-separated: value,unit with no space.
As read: 157.5,°
